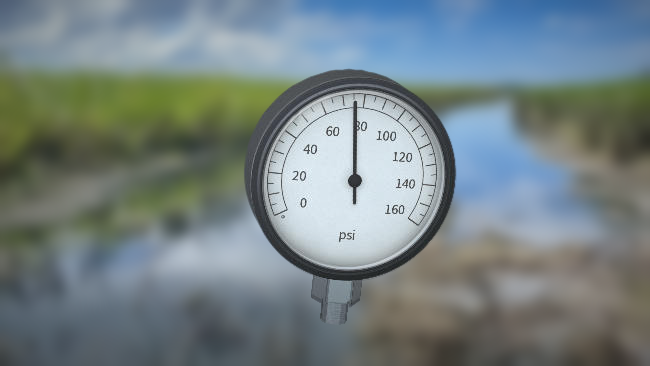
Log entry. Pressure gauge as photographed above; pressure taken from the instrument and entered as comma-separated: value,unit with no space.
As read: 75,psi
